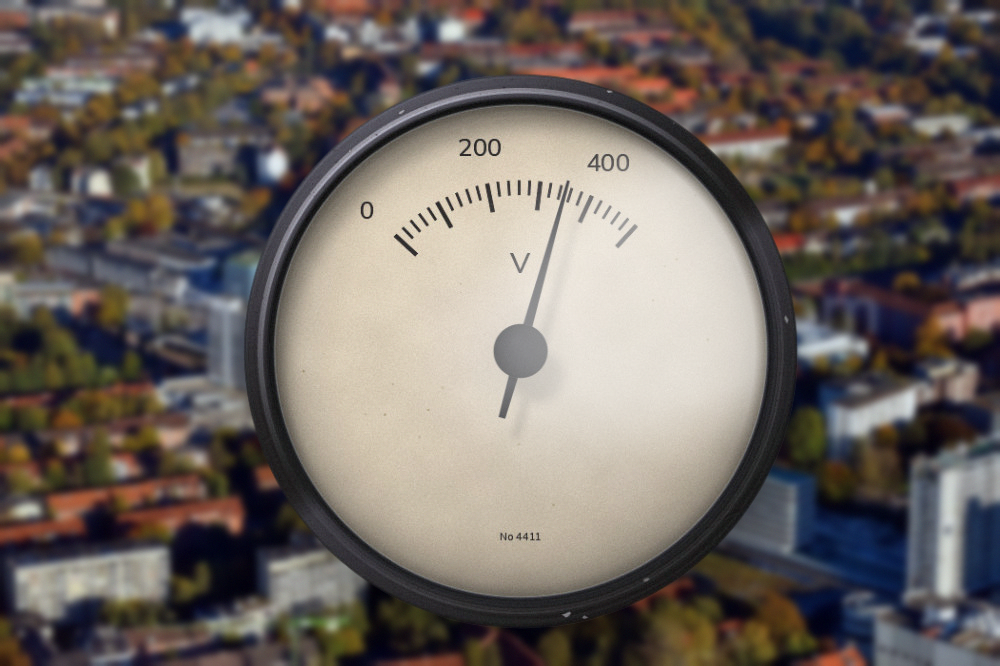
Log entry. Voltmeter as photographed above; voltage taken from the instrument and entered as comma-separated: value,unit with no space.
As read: 350,V
